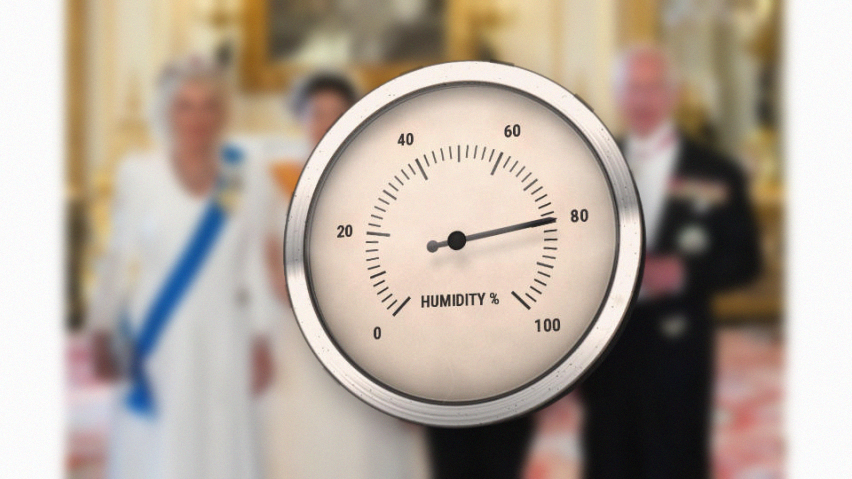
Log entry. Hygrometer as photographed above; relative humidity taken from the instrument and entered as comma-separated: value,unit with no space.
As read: 80,%
